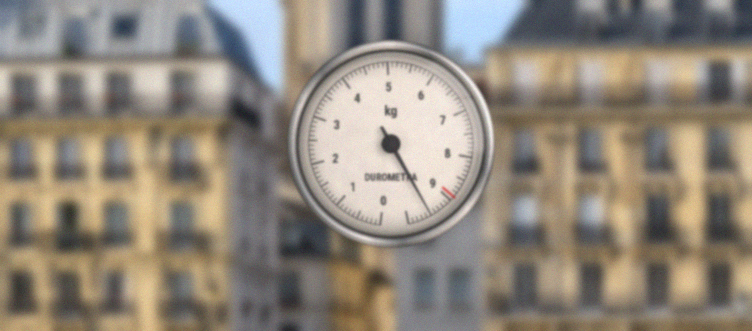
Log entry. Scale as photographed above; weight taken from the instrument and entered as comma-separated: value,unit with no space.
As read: 9.5,kg
